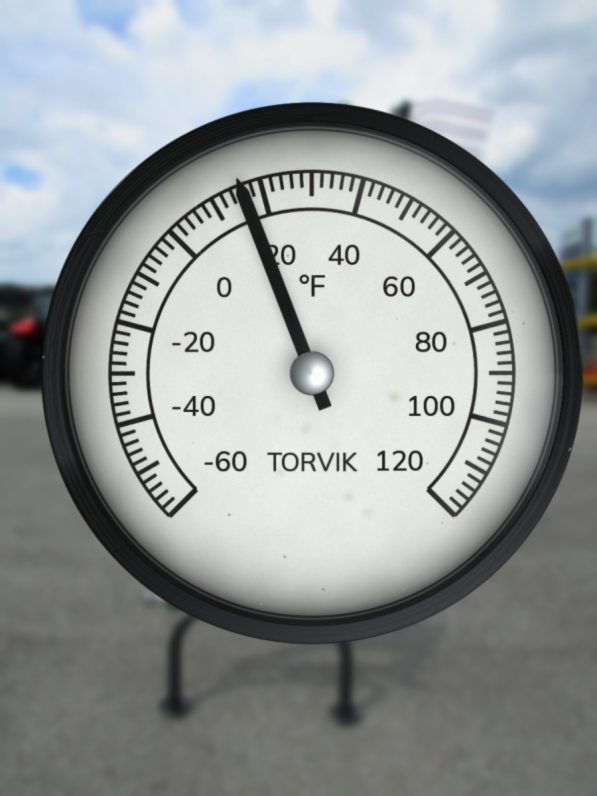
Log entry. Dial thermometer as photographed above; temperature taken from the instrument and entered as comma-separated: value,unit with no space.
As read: 16,°F
